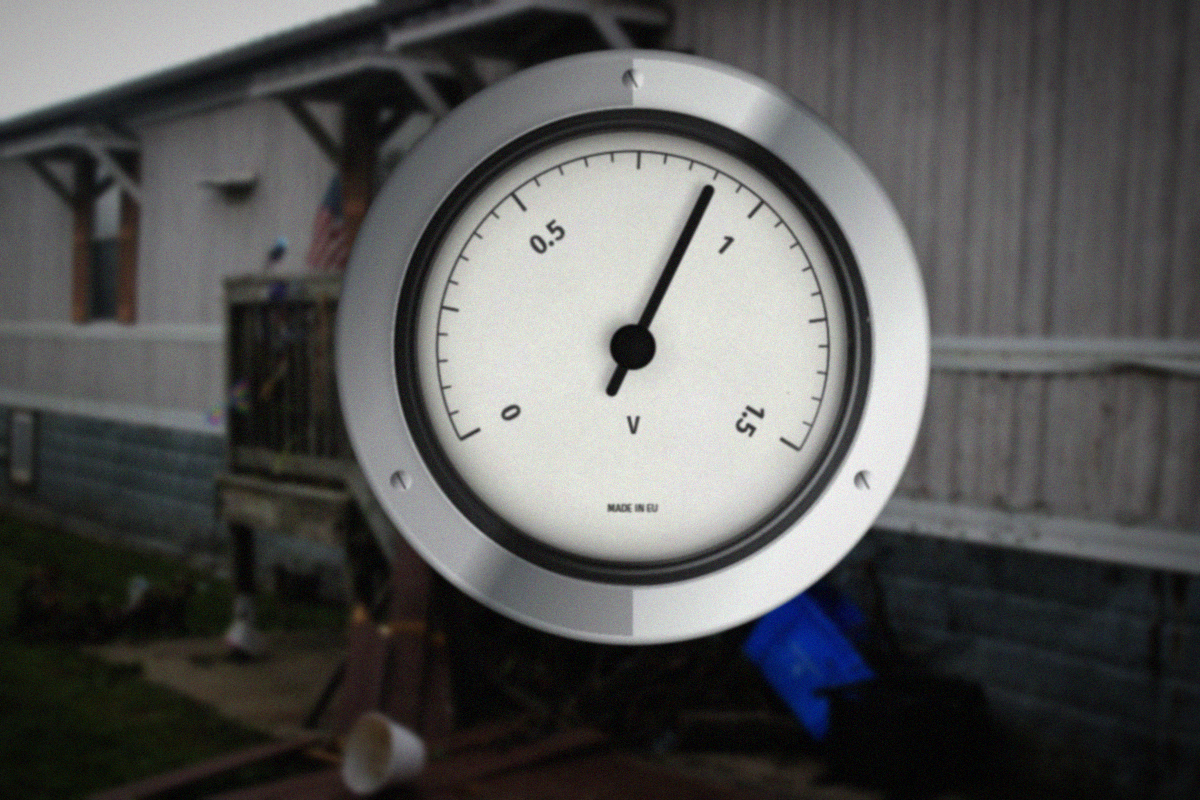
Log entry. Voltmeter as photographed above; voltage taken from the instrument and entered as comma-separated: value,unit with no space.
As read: 0.9,V
